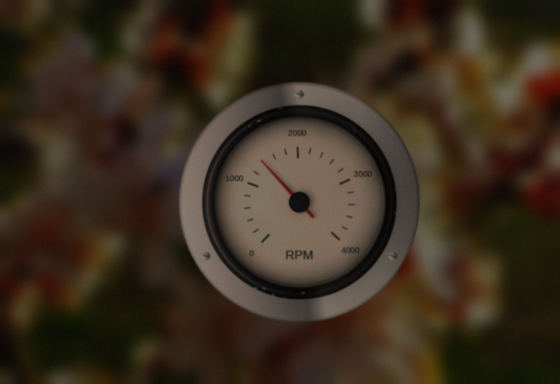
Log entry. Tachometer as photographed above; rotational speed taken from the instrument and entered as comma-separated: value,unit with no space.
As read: 1400,rpm
